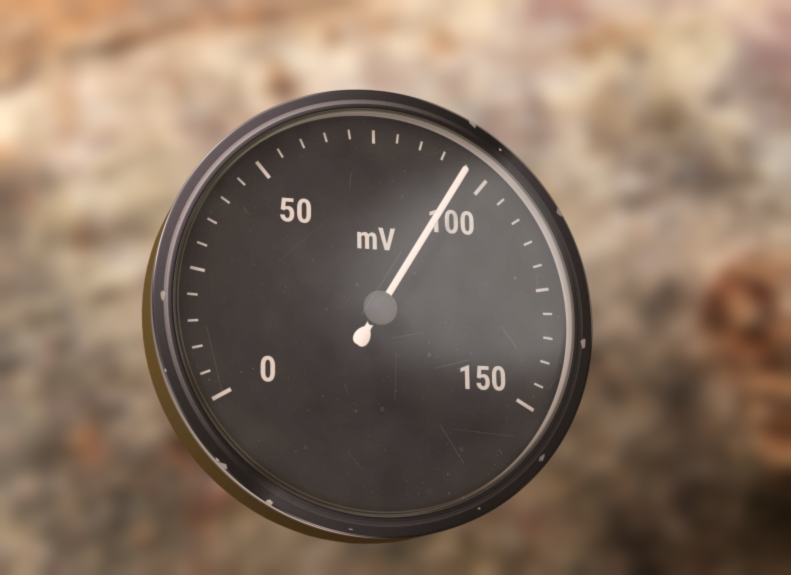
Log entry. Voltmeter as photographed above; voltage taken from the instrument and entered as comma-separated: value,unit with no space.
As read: 95,mV
